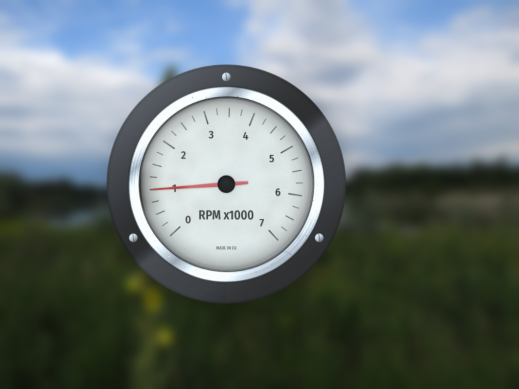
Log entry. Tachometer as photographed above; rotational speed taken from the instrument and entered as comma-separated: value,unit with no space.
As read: 1000,rpm
